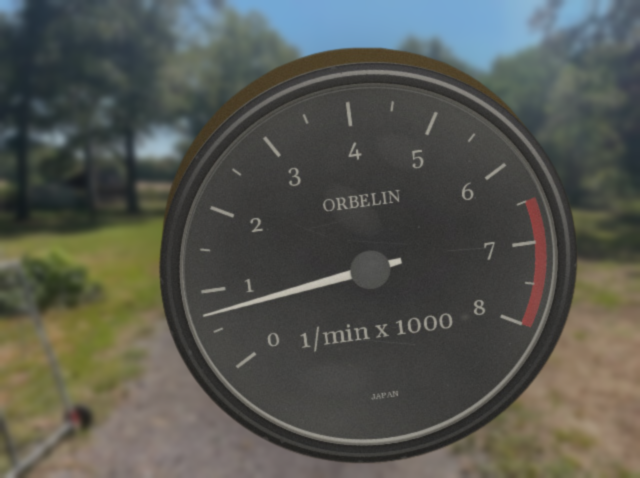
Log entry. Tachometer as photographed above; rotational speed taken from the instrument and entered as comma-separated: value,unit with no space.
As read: 750,rpm
